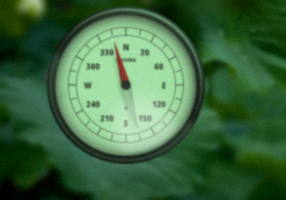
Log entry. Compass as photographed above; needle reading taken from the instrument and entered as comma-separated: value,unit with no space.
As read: 345,°
